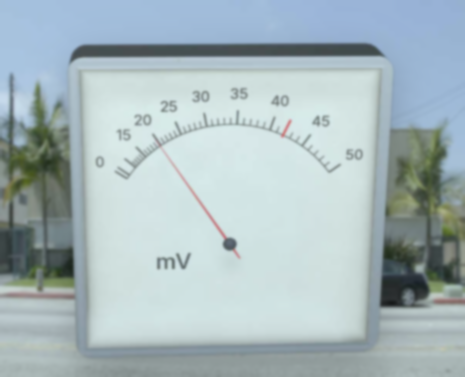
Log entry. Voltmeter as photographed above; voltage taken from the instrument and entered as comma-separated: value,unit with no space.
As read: 20,mV
